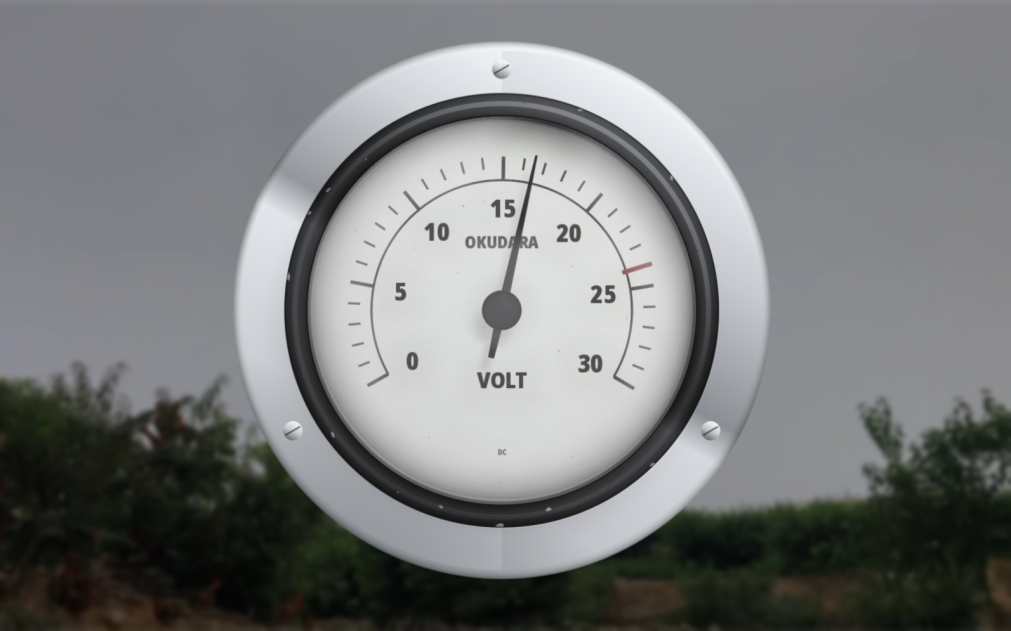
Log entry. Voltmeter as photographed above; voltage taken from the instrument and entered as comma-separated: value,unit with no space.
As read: 16.5,V
